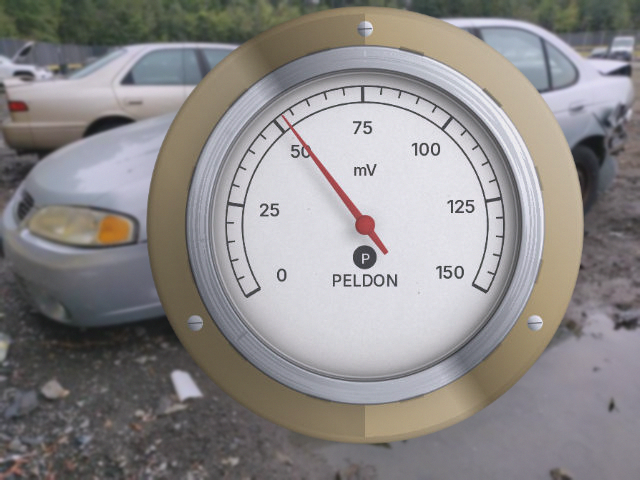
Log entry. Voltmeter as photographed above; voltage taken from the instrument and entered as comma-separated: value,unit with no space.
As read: 52.5,mV
